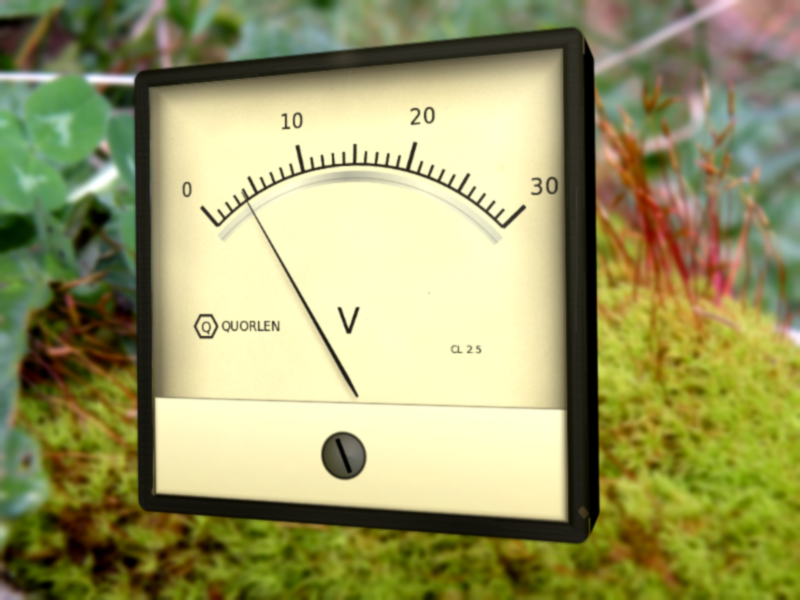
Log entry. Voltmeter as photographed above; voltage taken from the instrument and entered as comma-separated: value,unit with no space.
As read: 4,V
